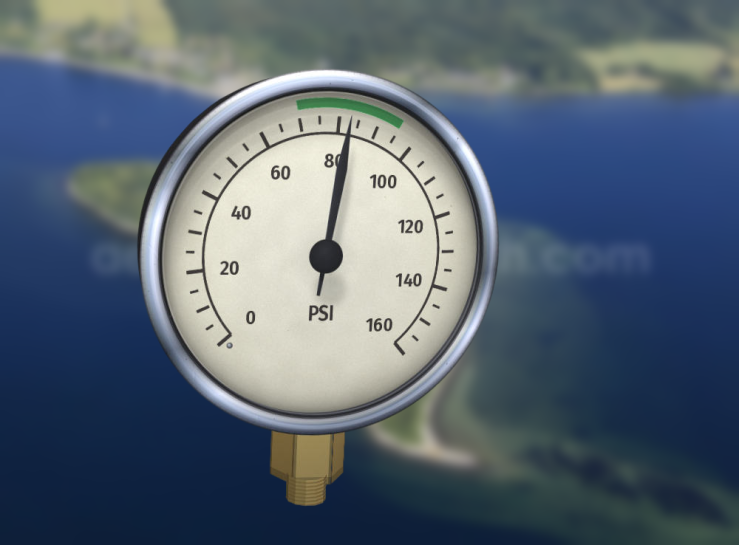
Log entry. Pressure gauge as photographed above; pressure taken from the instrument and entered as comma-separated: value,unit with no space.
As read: 82.5,psi
